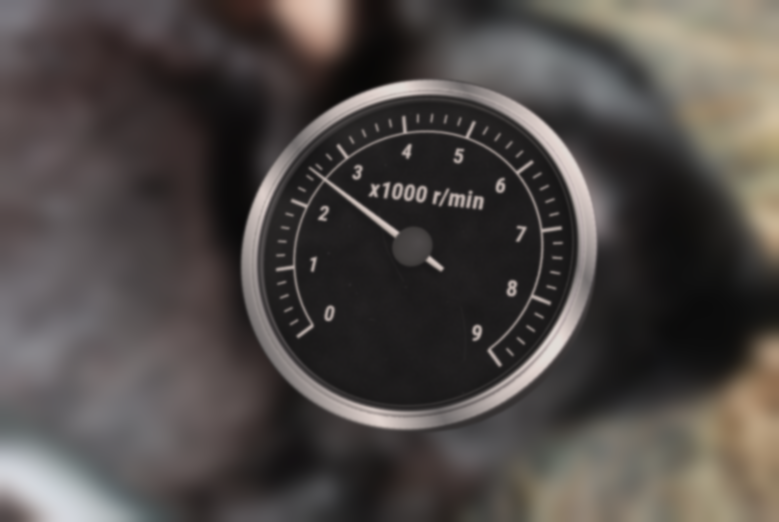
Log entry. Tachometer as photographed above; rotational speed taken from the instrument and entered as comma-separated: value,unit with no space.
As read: 2500,rpm
